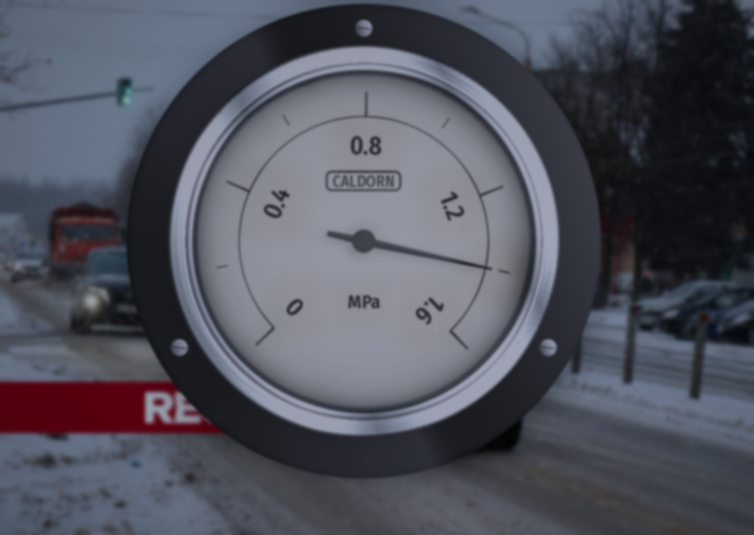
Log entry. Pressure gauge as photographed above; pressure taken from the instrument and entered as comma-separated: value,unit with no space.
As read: 1.4,MPa
